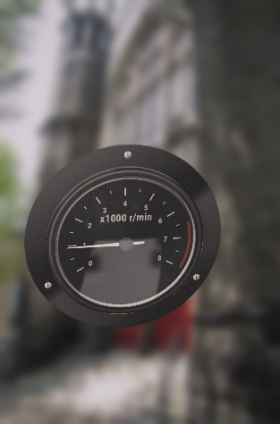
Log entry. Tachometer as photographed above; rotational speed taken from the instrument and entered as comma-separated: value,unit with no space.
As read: 1000,rpm
